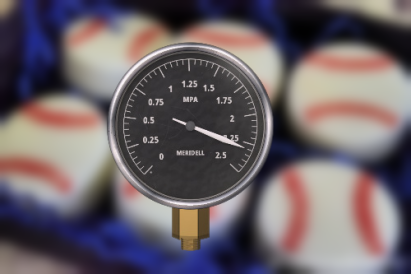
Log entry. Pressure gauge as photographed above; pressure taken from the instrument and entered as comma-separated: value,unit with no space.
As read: 2.3,MPa
